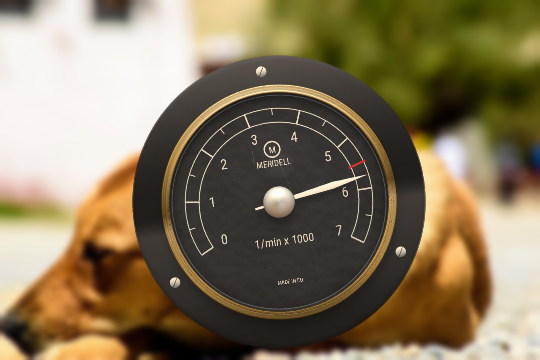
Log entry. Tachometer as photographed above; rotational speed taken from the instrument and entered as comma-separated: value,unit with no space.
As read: 5750,rpm
